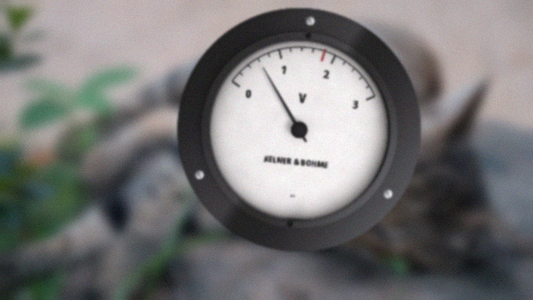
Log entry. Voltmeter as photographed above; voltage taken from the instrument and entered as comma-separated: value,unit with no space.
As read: 0.6,V
